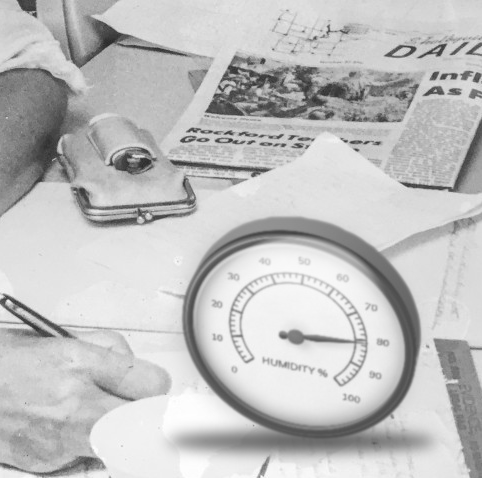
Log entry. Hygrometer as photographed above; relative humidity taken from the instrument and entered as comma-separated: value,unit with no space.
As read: 80,%
